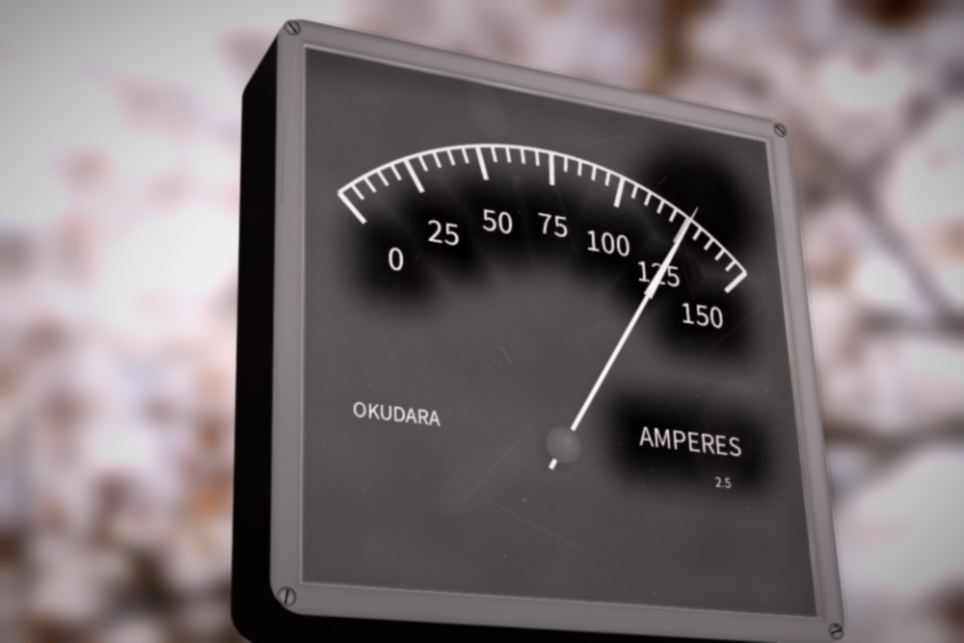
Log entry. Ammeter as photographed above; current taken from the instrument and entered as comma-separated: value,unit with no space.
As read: 125,A
